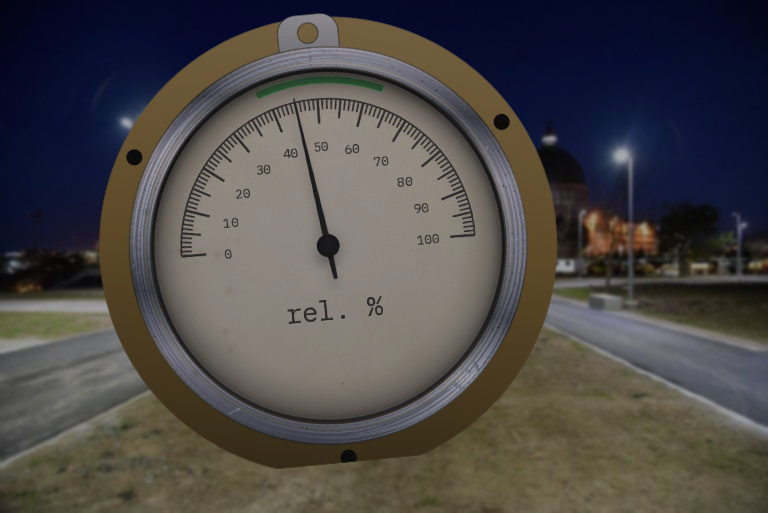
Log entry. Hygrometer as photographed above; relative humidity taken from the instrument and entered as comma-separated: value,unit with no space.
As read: 45,%
